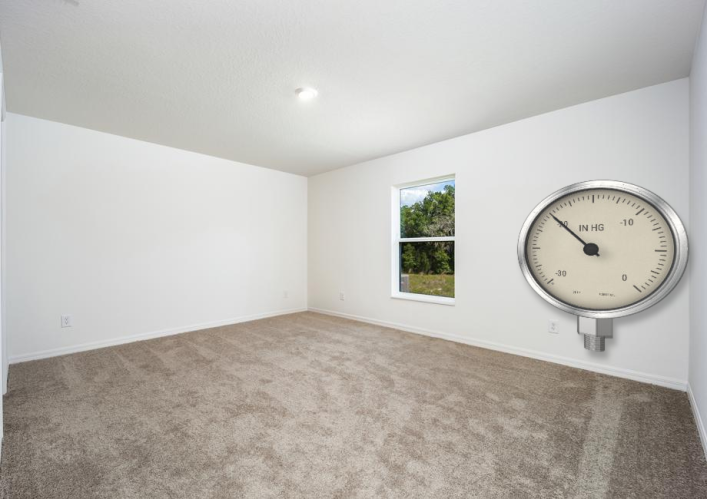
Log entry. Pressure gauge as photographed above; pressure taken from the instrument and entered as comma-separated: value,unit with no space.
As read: -20,inHg
